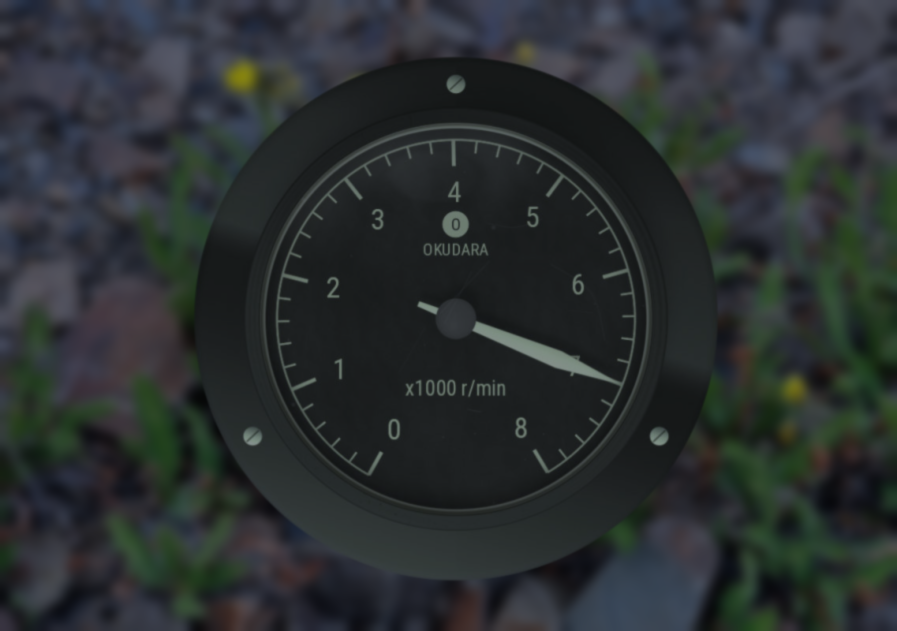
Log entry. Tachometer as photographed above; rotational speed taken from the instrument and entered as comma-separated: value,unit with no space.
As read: 7000,rpm
